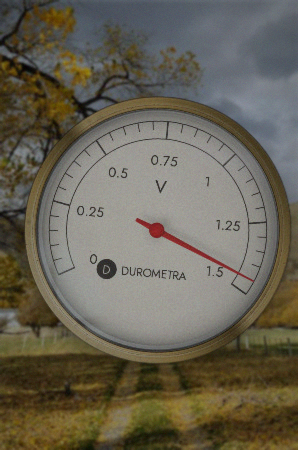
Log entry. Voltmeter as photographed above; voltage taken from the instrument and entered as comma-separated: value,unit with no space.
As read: 1.45,V
